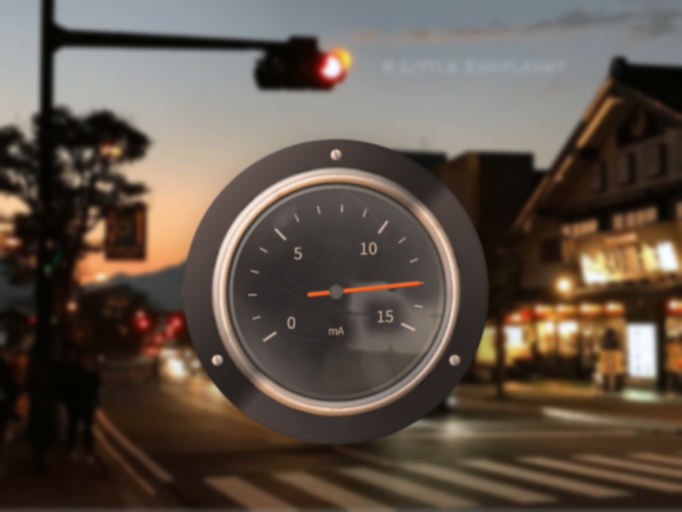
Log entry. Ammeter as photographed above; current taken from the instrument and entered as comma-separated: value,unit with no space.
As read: 13,mA
